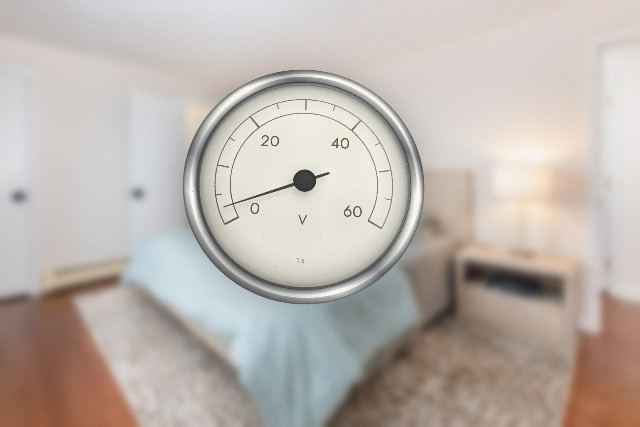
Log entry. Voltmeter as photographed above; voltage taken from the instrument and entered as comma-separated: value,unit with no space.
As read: 2.5,V
